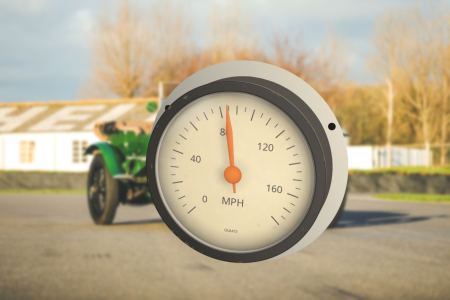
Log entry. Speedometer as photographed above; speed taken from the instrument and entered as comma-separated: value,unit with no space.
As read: 85,mph
